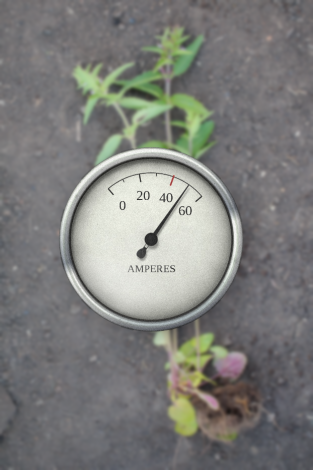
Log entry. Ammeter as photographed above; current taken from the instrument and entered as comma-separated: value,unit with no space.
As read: 50,A
